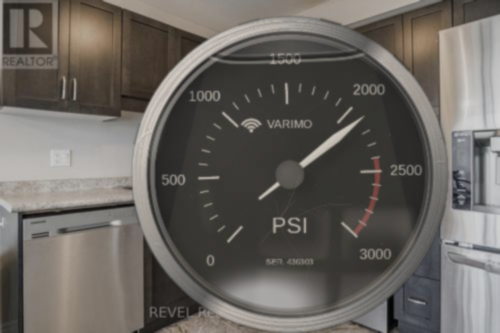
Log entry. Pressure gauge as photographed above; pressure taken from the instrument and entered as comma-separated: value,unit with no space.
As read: 2100,psi
